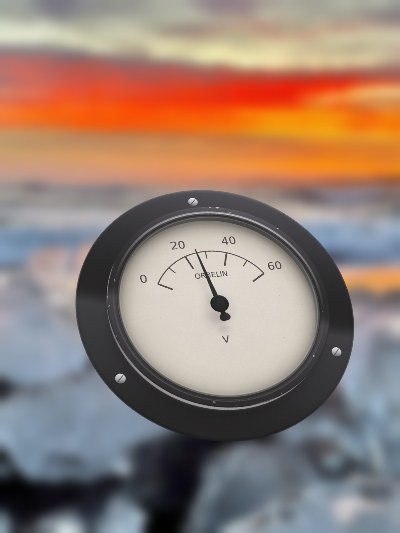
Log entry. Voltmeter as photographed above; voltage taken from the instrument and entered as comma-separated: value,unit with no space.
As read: 25,V
